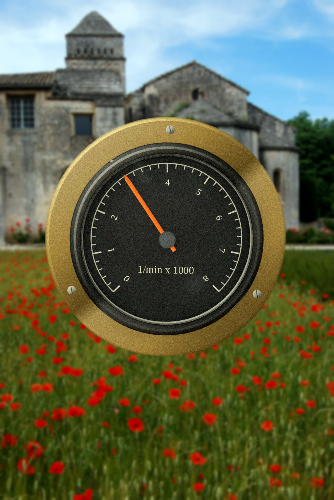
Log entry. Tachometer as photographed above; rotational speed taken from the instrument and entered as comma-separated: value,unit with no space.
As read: 3000,rpm
